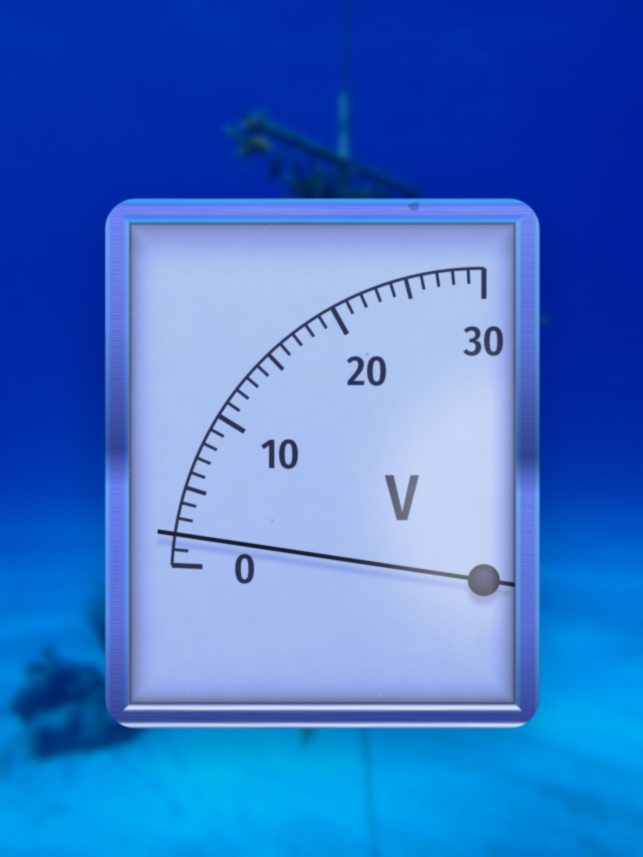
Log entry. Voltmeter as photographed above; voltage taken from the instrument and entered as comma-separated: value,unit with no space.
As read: 2,V
